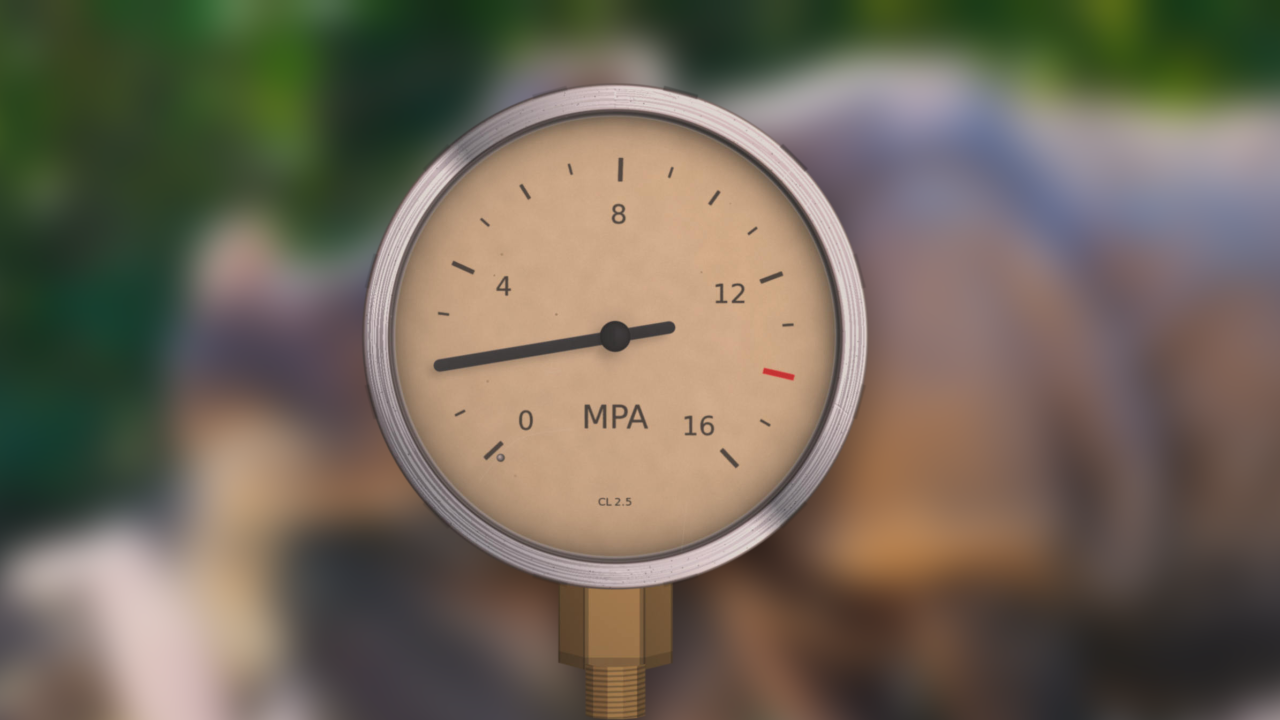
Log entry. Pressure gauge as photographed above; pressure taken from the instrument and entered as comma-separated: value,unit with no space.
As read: 2,MPa
